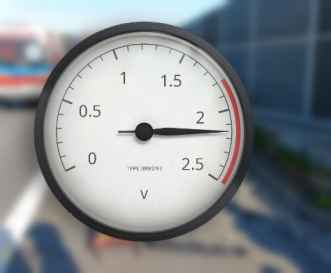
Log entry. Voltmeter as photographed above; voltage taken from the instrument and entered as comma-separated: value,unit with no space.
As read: 2.15,V
